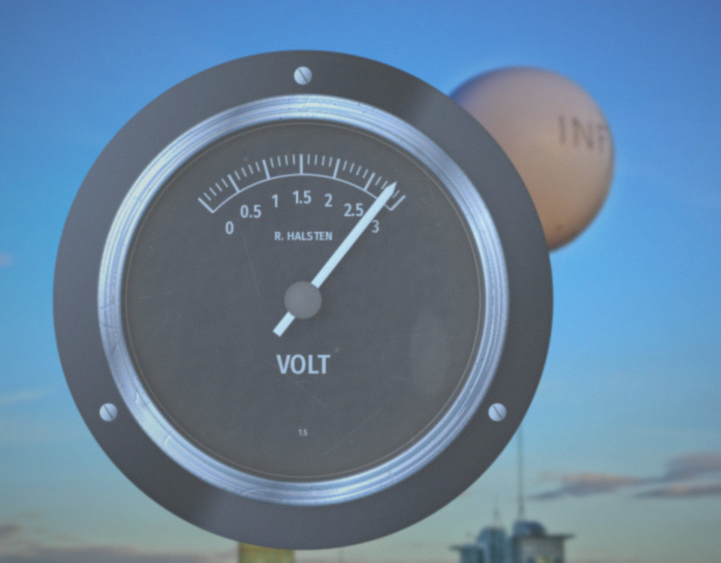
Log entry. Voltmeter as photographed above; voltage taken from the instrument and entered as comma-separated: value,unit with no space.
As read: 2.8,V
